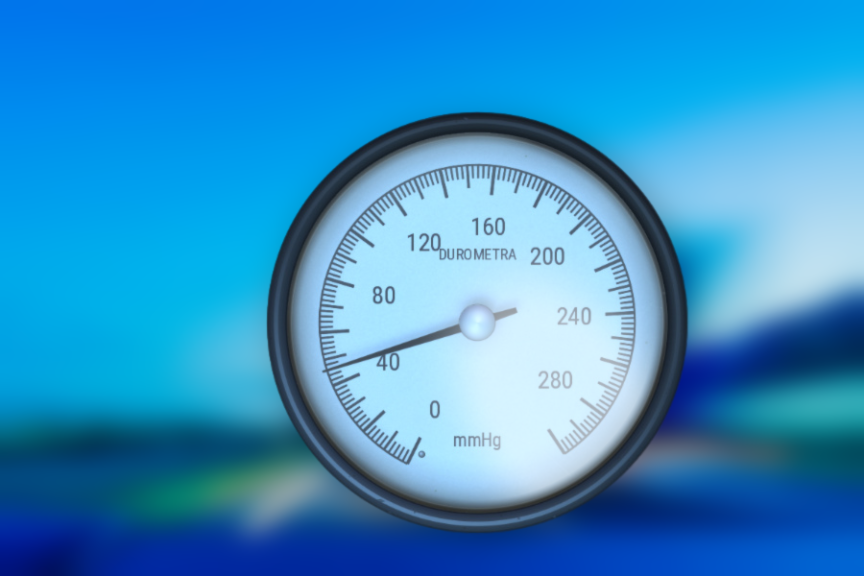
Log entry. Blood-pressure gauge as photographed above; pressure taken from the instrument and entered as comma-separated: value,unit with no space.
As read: 46,mmHg
